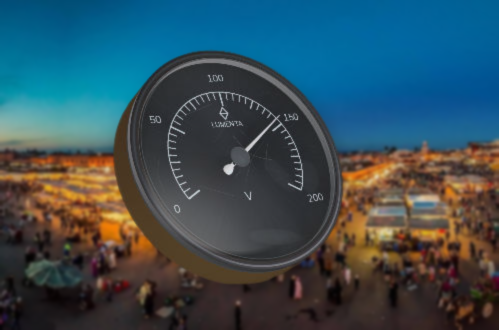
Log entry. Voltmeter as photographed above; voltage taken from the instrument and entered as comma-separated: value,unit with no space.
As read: 145,V
